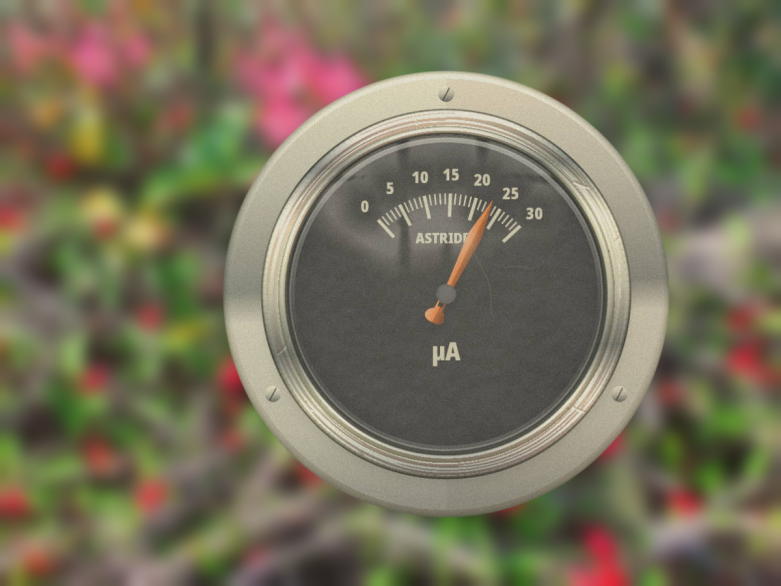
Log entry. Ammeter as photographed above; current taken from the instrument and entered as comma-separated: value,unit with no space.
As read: 23,µA
